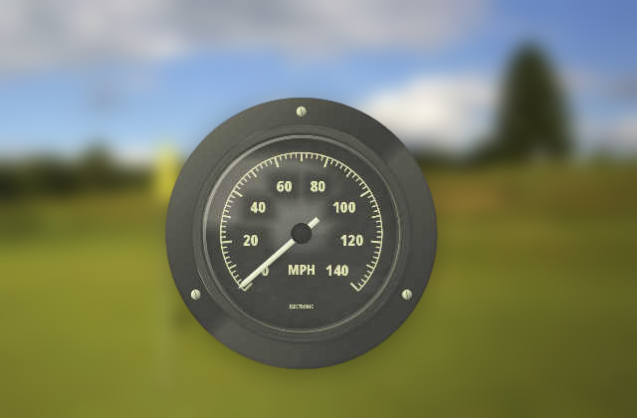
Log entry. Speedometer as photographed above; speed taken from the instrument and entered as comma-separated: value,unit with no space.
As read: 2,mph
